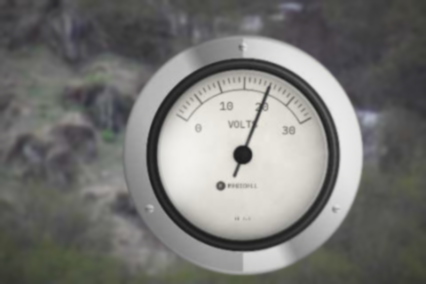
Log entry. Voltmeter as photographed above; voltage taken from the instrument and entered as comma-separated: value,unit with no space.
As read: 20,V
